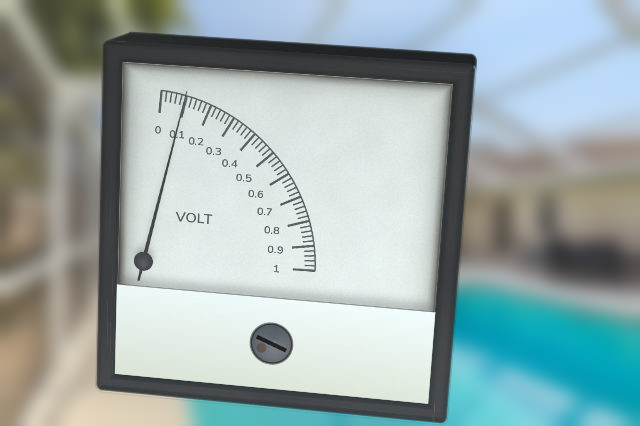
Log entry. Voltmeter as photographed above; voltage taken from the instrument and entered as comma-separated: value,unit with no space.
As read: 0.1,V
